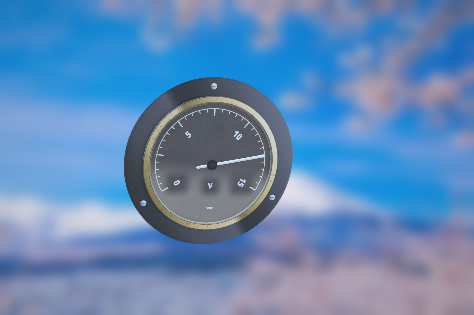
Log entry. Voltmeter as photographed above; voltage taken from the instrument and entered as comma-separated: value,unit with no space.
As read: 12.5,V
